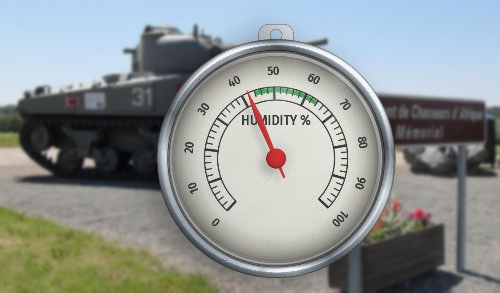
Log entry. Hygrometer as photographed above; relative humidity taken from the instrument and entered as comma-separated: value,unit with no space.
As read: 42,%
